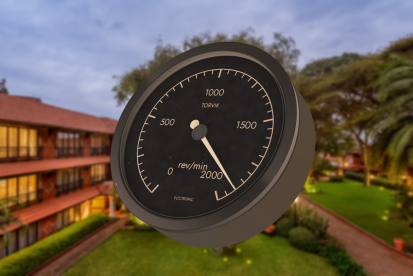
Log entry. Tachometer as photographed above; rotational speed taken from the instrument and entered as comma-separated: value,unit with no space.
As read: 1900,rpm
